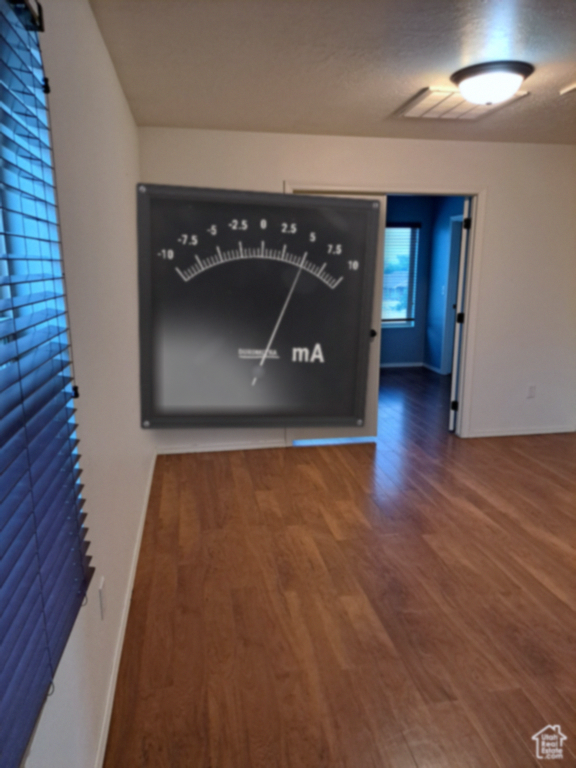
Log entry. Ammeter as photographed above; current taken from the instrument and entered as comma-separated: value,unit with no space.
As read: 5,mA
